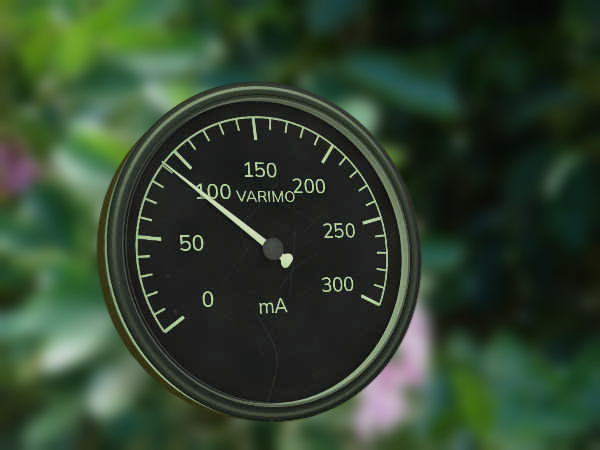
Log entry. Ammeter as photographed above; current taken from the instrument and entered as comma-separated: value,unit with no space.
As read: 90,mA
